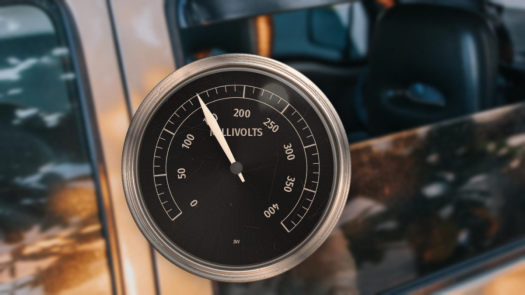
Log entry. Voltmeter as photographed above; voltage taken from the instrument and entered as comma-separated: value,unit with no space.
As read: 150,mV
